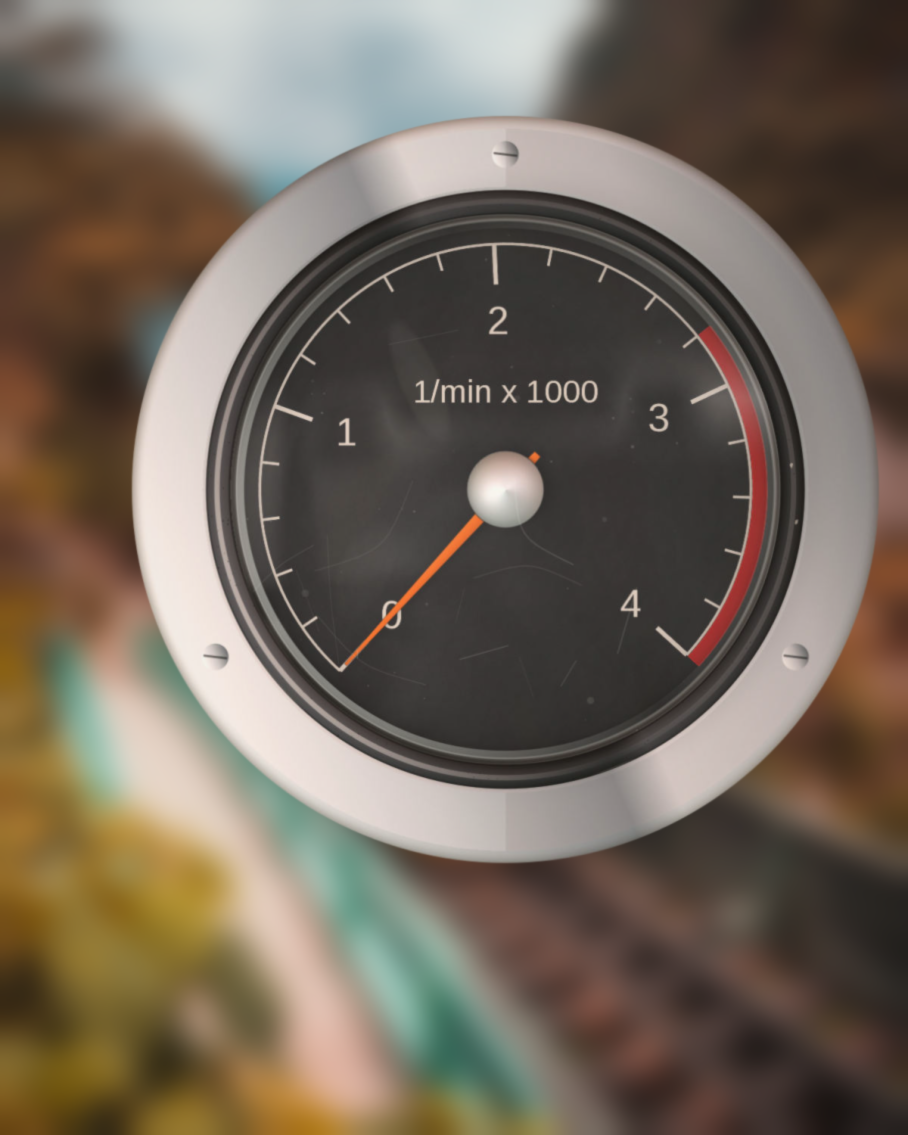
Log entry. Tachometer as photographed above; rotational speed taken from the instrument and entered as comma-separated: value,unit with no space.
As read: 0,rpm
